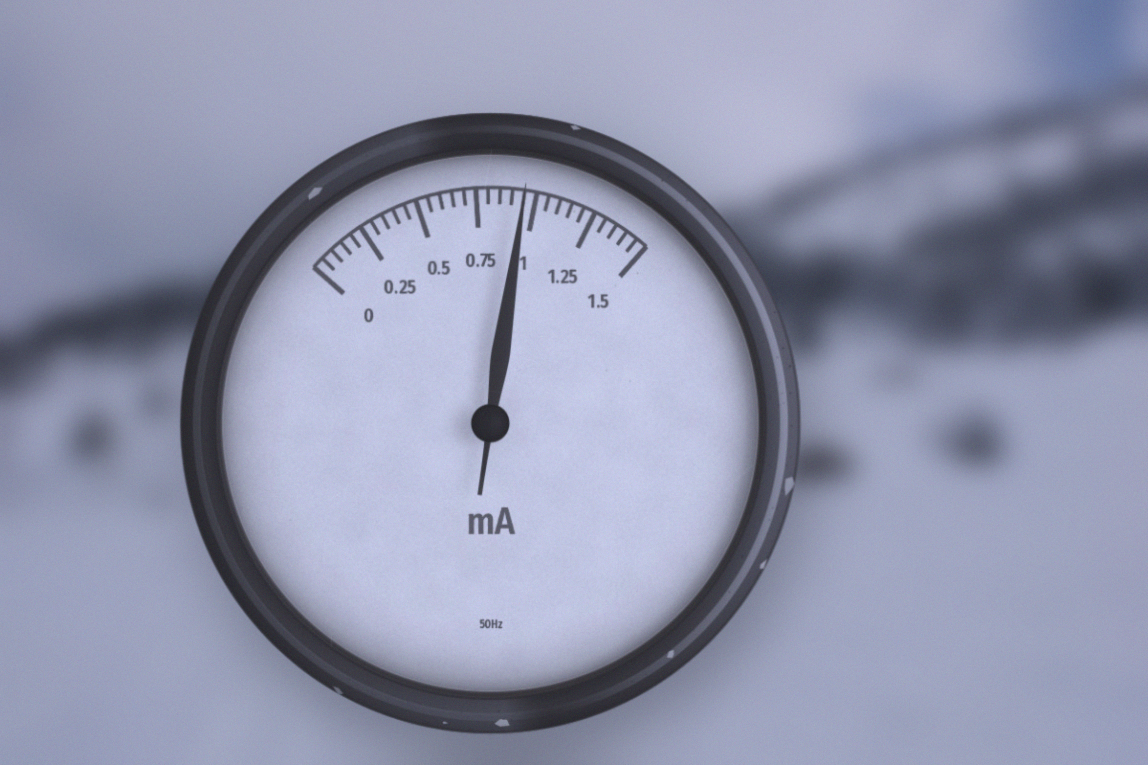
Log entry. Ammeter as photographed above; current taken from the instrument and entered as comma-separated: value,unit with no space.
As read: 0.95,mA
